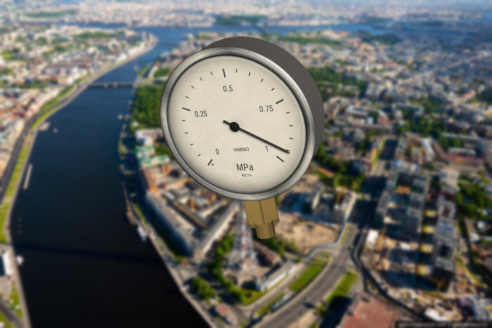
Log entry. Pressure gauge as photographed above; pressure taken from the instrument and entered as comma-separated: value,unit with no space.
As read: 0.95,MPa
